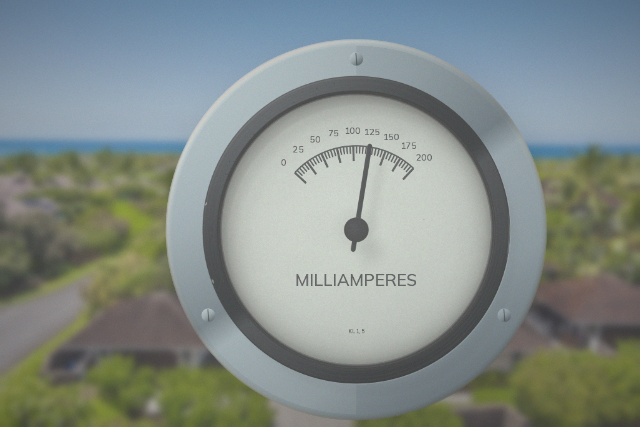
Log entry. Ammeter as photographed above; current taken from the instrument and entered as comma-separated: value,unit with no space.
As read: 125,mA
